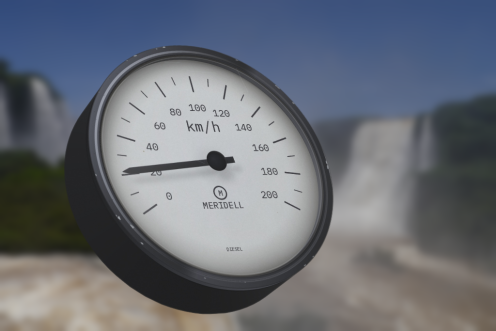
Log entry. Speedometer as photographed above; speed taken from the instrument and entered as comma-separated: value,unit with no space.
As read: 20,km/h
